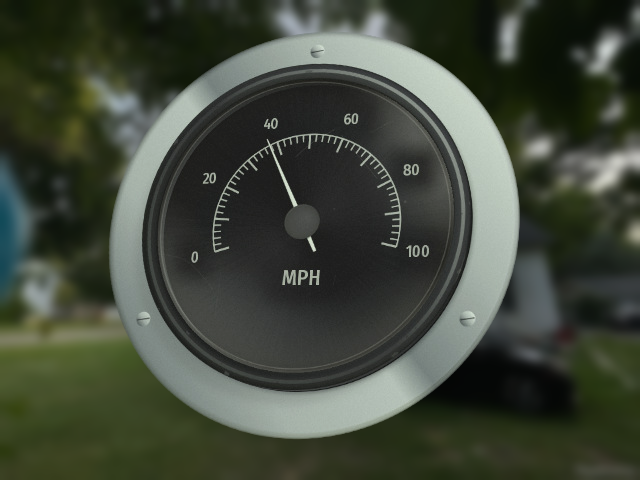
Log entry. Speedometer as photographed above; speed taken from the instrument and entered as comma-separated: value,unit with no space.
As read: 38,mph
